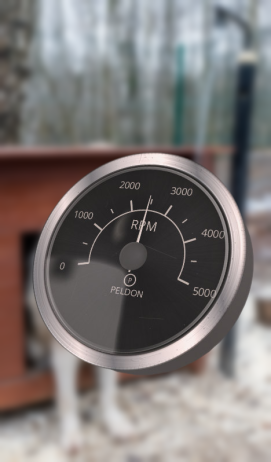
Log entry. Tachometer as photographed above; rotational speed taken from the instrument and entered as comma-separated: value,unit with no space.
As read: 2500,rpm
